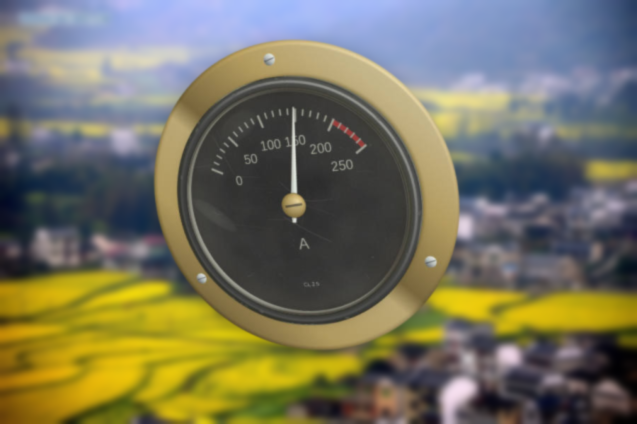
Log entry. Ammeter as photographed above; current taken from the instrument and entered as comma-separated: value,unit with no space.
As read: 150,A
